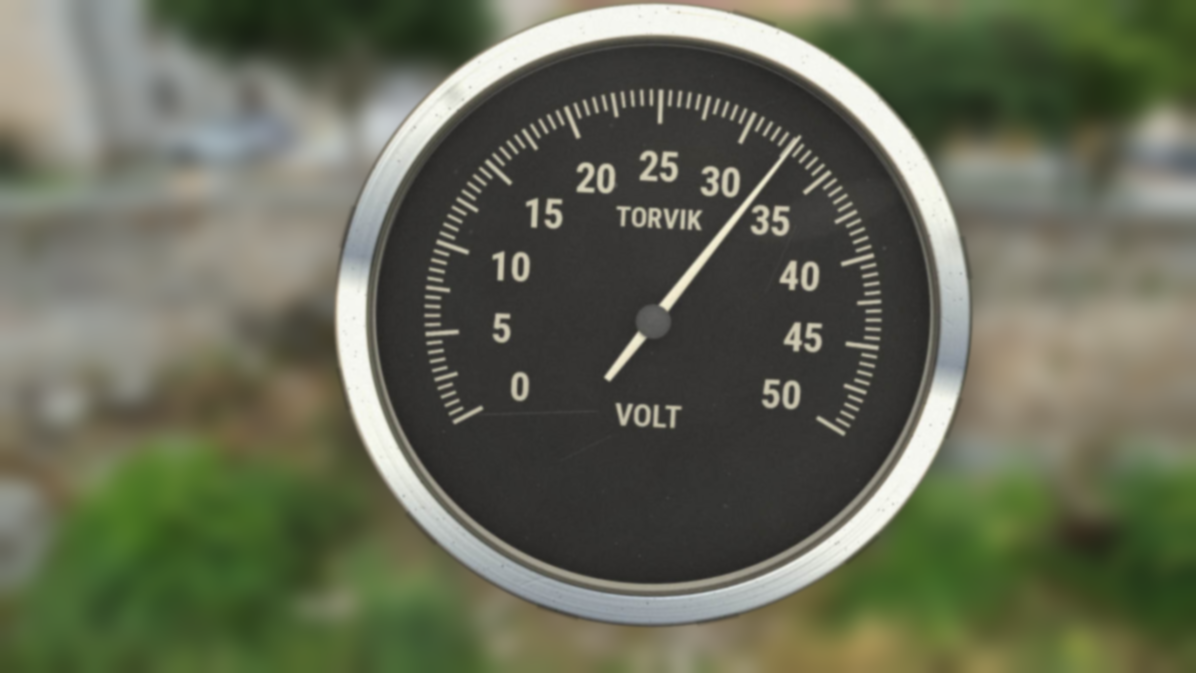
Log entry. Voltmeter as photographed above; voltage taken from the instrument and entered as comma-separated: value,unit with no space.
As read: 32.5,V
